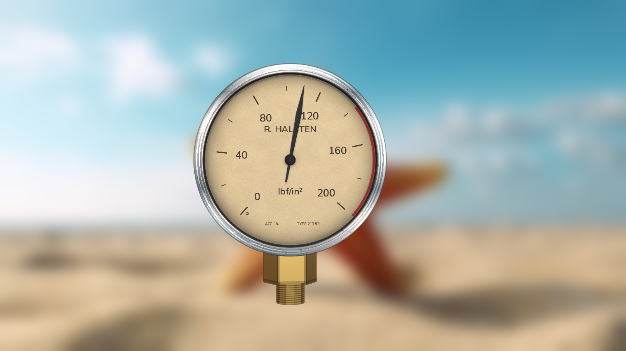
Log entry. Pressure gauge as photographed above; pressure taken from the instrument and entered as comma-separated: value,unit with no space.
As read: 110,psi
